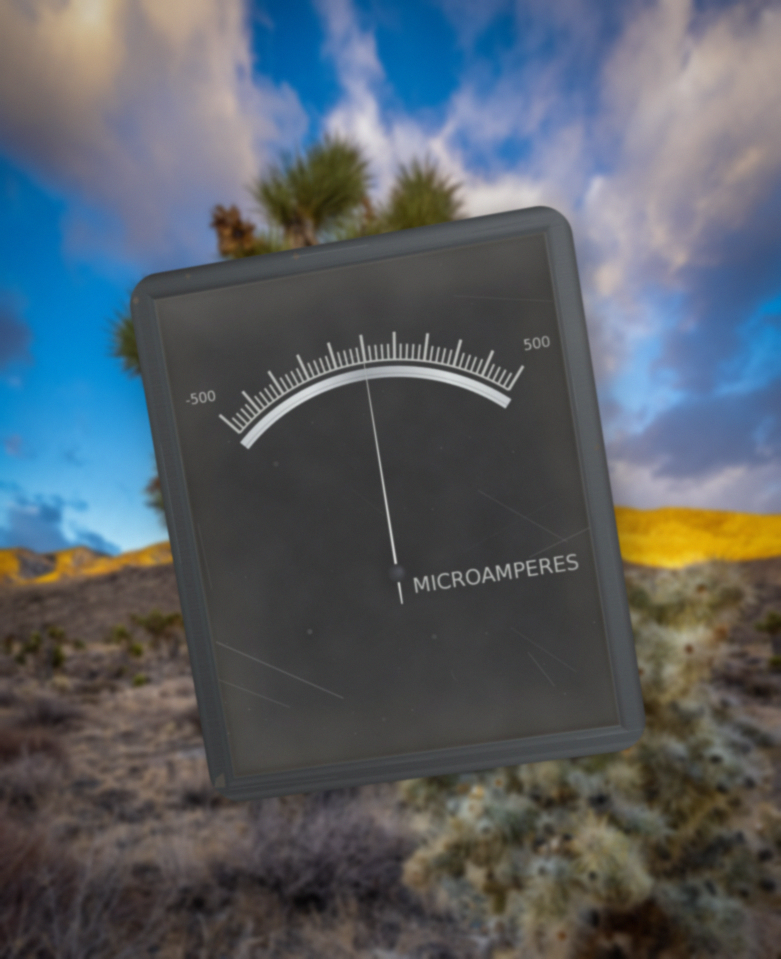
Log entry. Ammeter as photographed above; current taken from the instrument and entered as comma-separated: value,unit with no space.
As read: 0,µA
